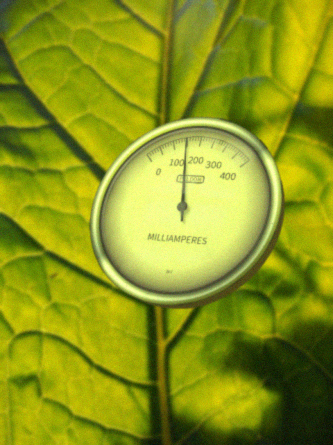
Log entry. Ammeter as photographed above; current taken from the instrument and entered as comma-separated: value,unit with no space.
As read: 150,mA
